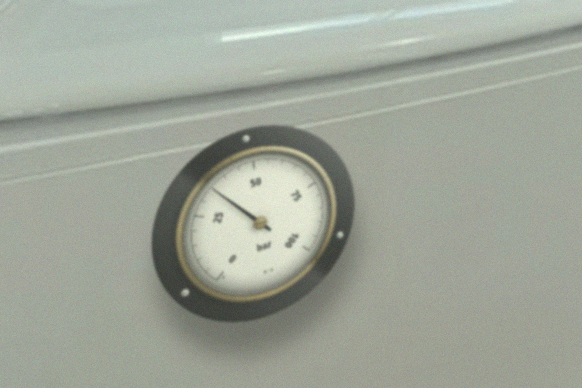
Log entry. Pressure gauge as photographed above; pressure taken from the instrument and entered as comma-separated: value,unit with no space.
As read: 35,bar
